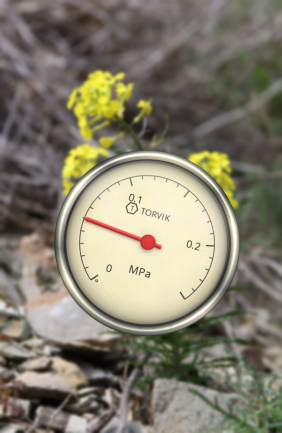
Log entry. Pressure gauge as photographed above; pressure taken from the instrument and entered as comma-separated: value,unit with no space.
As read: 0.05,MPa
